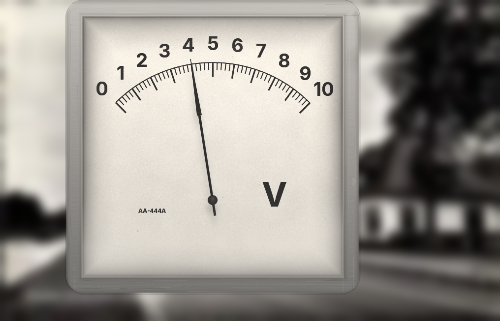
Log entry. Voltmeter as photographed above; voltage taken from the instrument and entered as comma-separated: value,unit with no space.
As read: 4,V
